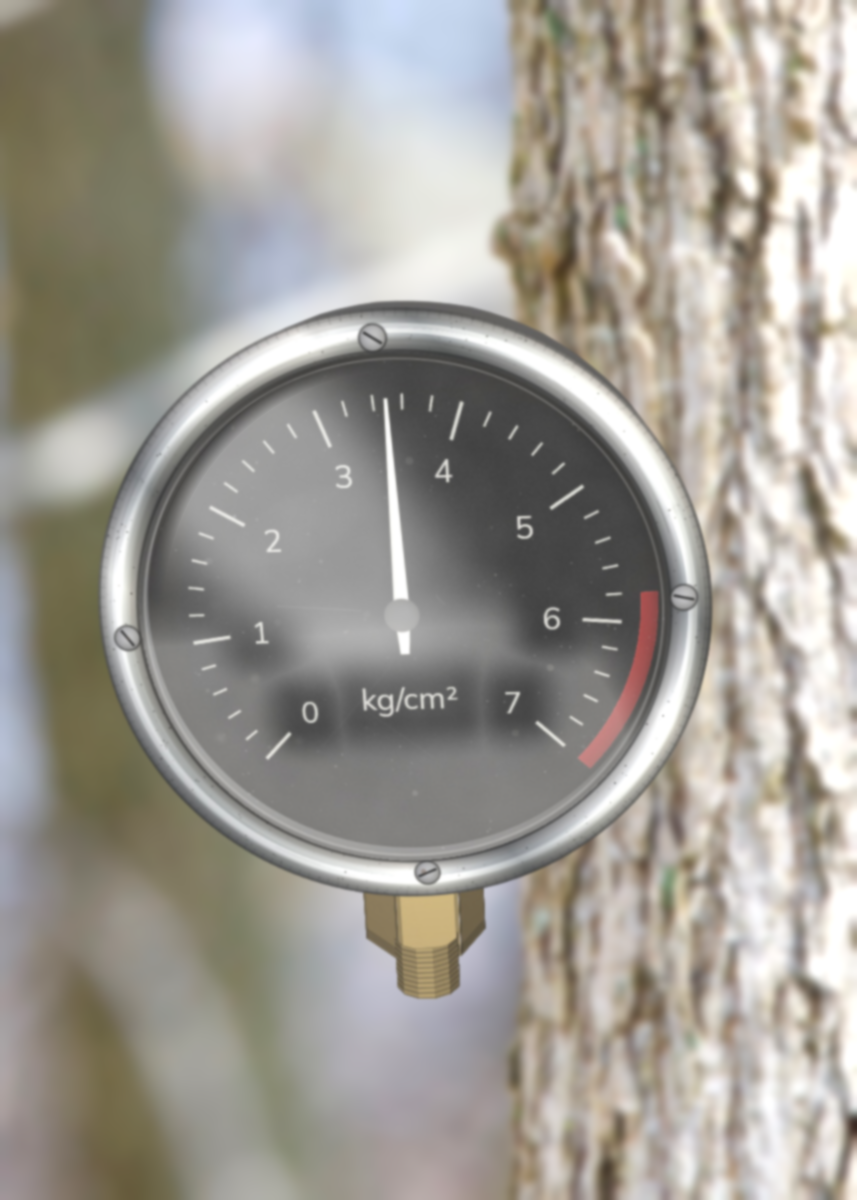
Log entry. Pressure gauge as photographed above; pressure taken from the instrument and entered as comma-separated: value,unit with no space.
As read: 3.5,kg/cm²
